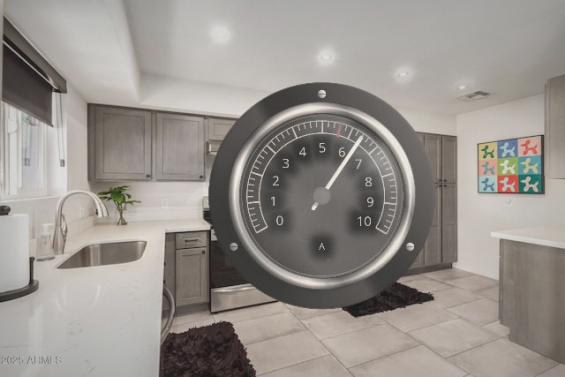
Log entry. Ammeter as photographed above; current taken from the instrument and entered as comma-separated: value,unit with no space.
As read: 6.4,A
